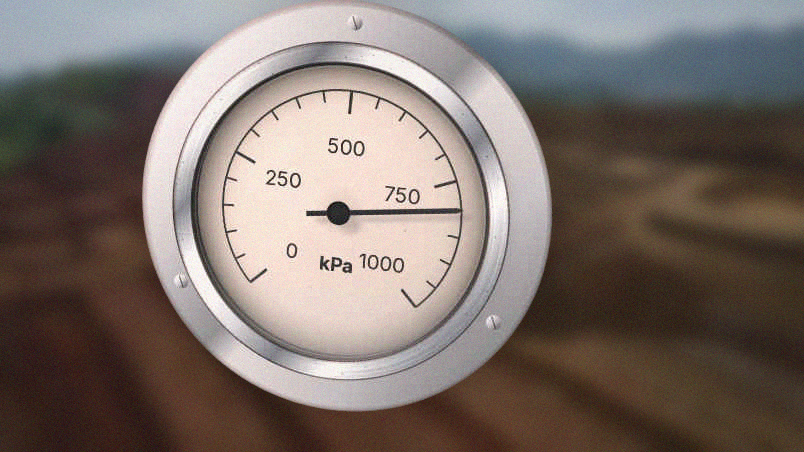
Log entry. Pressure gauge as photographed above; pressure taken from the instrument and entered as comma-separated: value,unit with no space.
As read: 800,kPa
